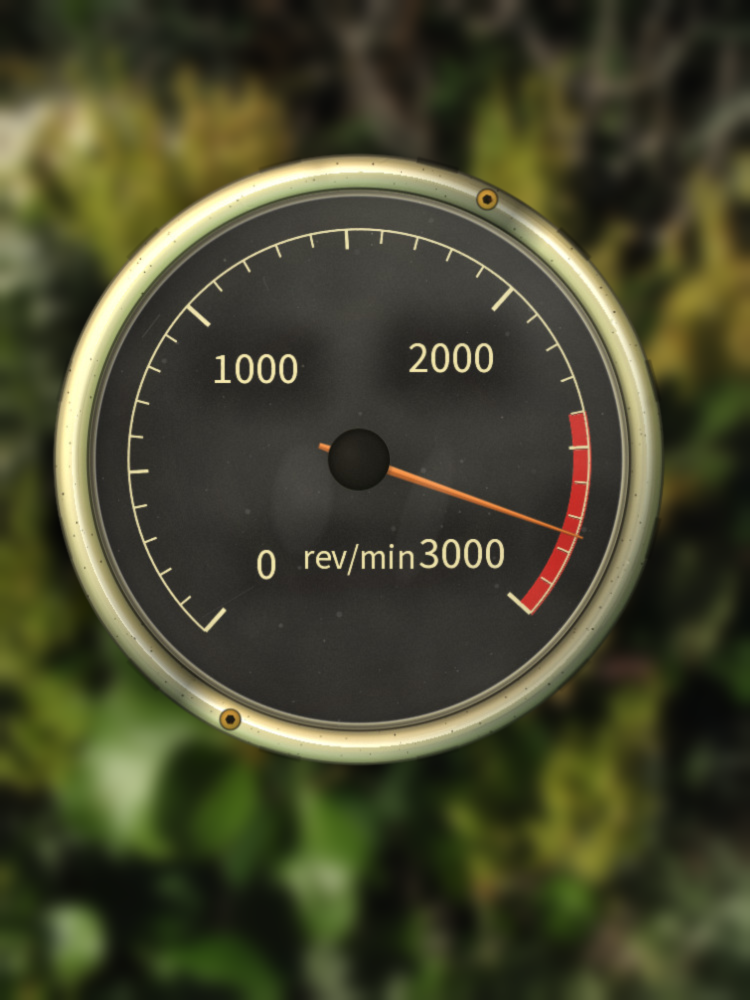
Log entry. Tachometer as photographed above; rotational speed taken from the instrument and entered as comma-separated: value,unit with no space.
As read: 2750,rpm
